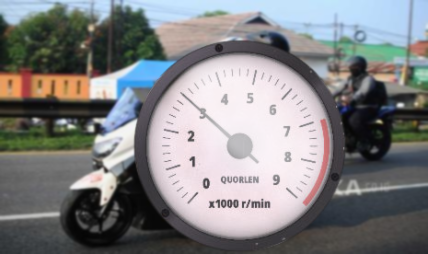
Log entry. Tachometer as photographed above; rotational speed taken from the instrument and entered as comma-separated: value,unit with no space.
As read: 3000,rpm
